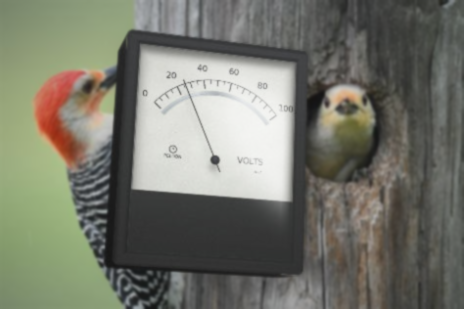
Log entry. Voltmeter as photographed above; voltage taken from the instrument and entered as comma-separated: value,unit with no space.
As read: 25,V
